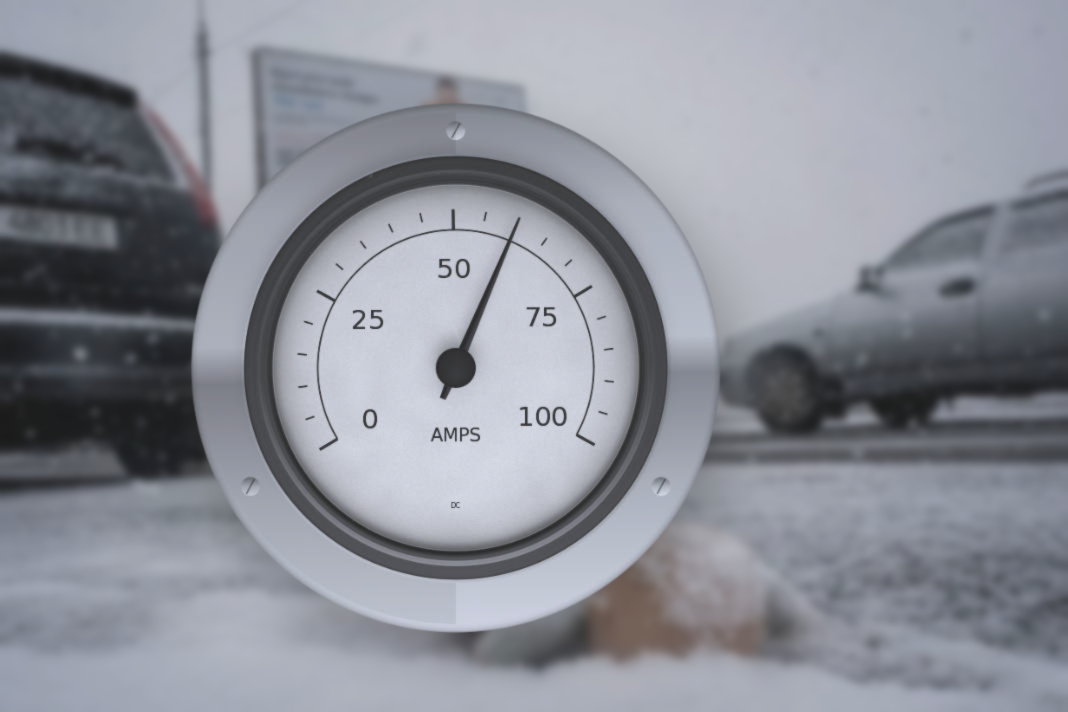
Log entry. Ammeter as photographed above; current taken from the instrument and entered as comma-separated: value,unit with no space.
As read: 60,A
